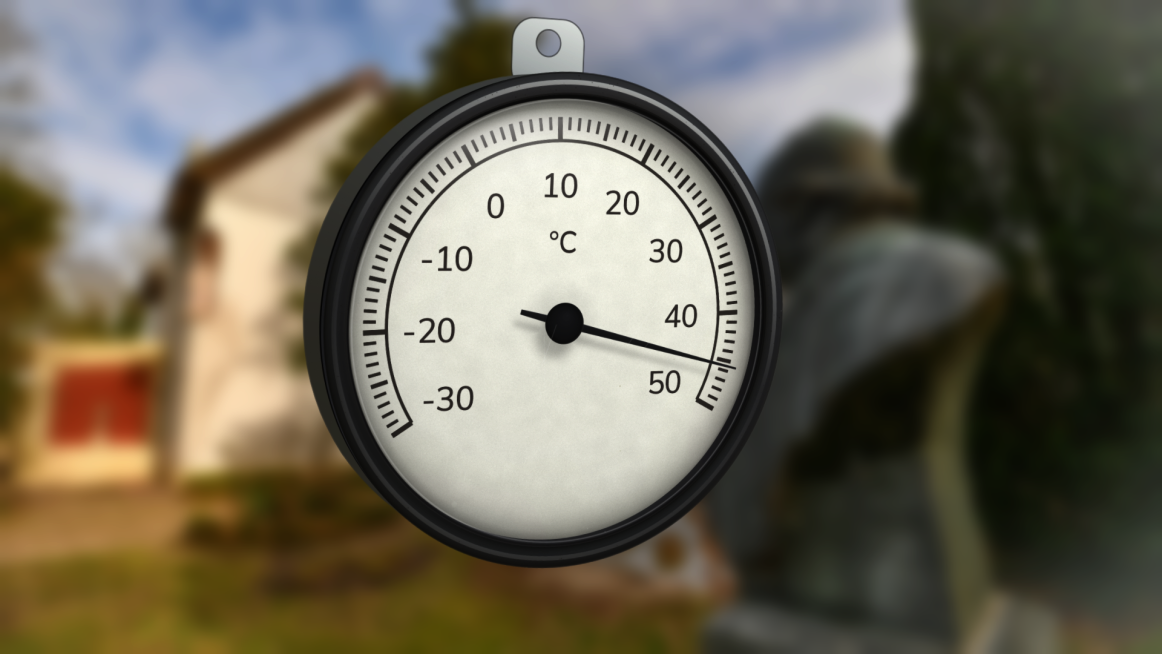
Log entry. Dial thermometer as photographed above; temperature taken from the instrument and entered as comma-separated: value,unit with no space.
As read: 45.5,°C
